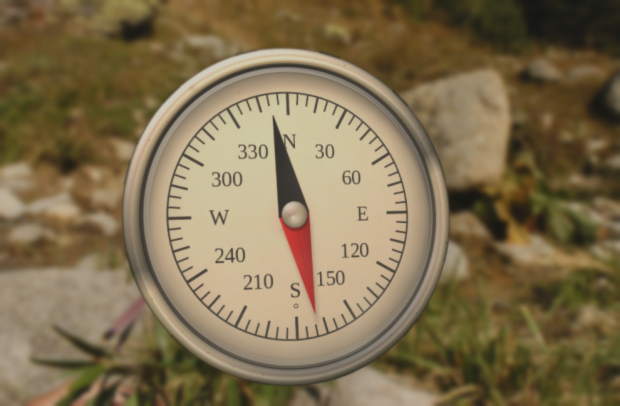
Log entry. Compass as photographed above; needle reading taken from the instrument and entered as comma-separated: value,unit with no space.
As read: 170,°
